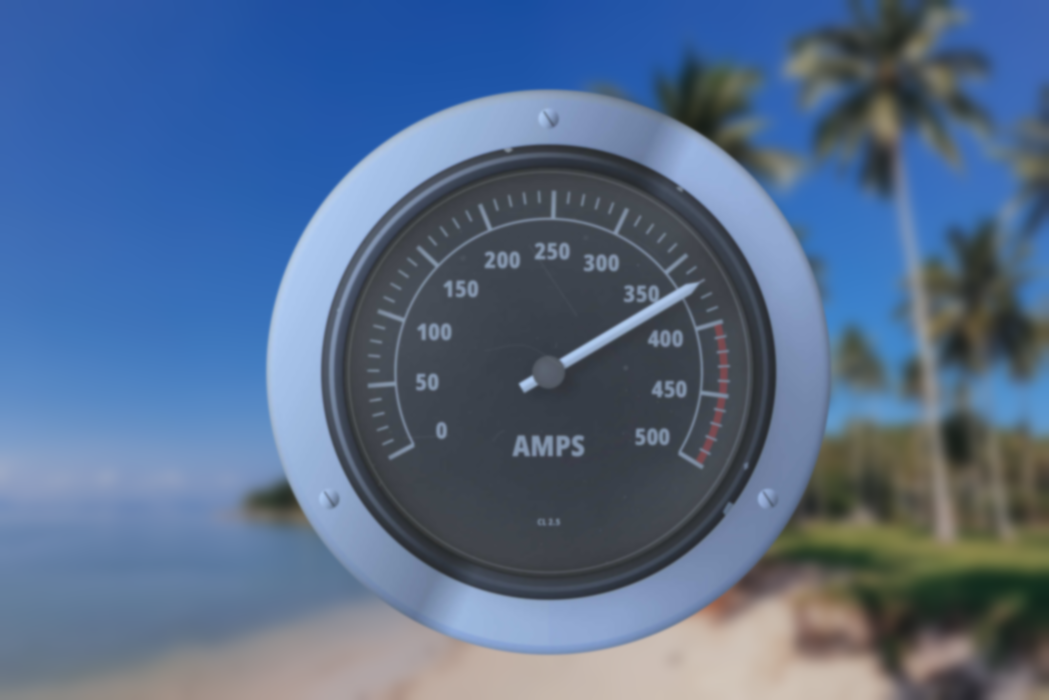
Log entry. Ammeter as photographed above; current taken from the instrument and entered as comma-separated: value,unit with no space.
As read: 370,A
